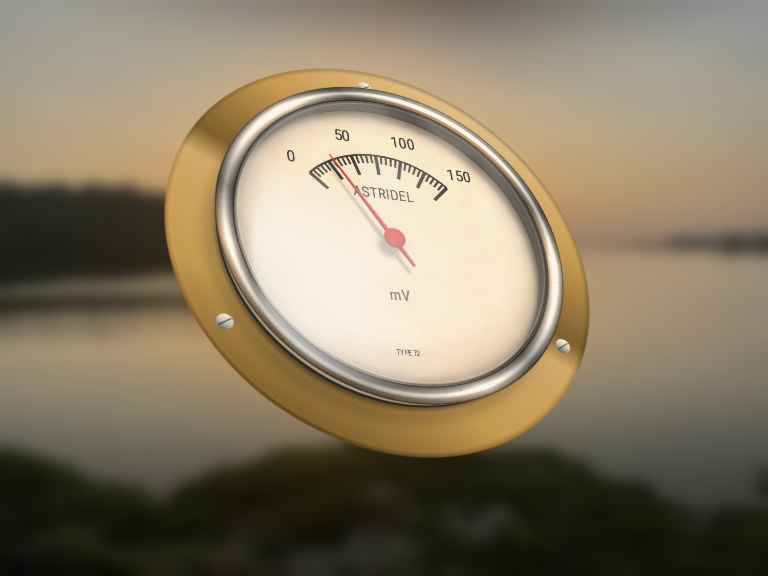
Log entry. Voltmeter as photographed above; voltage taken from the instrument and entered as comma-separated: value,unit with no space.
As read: 25,mV
